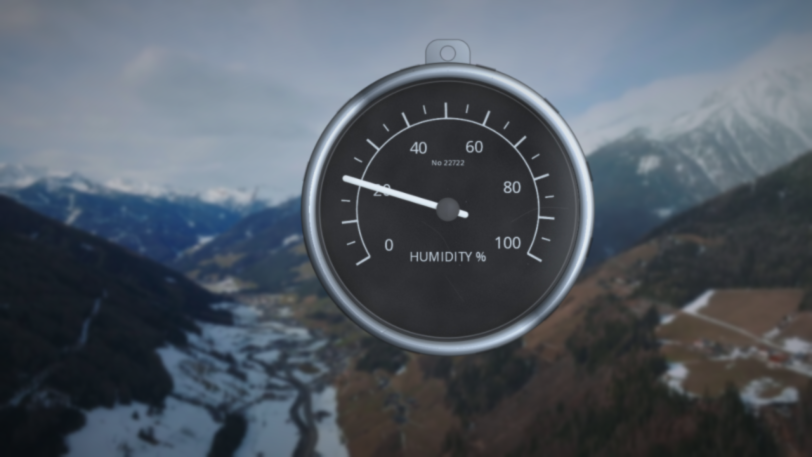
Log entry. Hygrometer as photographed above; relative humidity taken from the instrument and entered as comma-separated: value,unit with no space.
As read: 20,%
